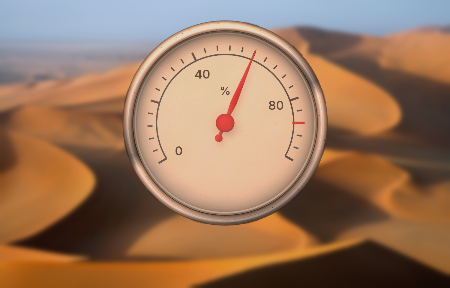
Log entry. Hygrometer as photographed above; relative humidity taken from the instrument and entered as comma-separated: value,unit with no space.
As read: 60,%
